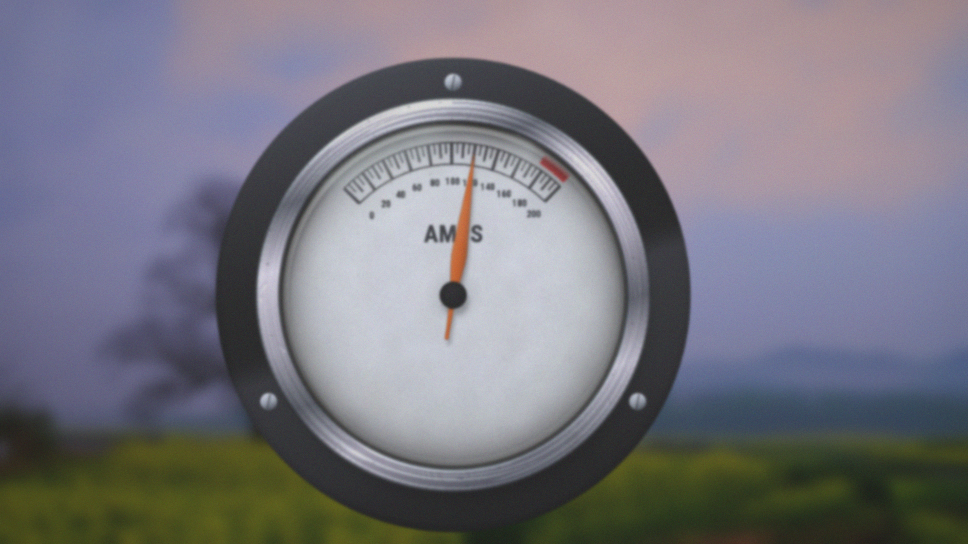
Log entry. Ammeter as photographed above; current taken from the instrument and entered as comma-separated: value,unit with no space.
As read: 120,A
